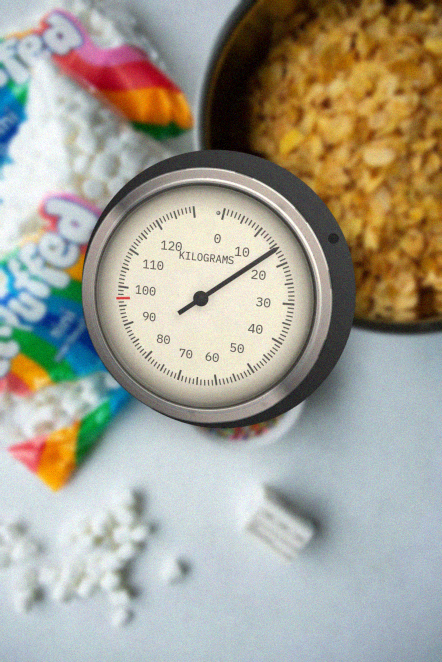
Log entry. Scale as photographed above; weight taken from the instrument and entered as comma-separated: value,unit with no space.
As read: 16,kg
